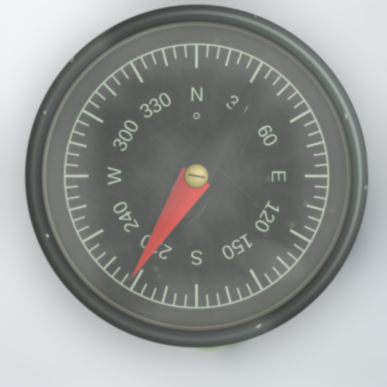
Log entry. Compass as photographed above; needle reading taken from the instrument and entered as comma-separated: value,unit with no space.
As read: 212.5,°
